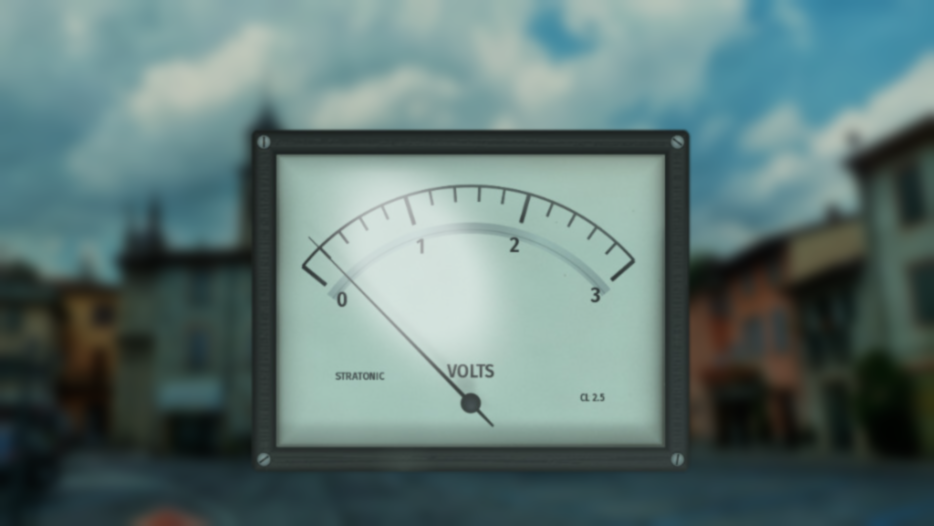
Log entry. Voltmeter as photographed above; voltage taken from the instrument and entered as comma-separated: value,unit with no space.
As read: 0.2,V
